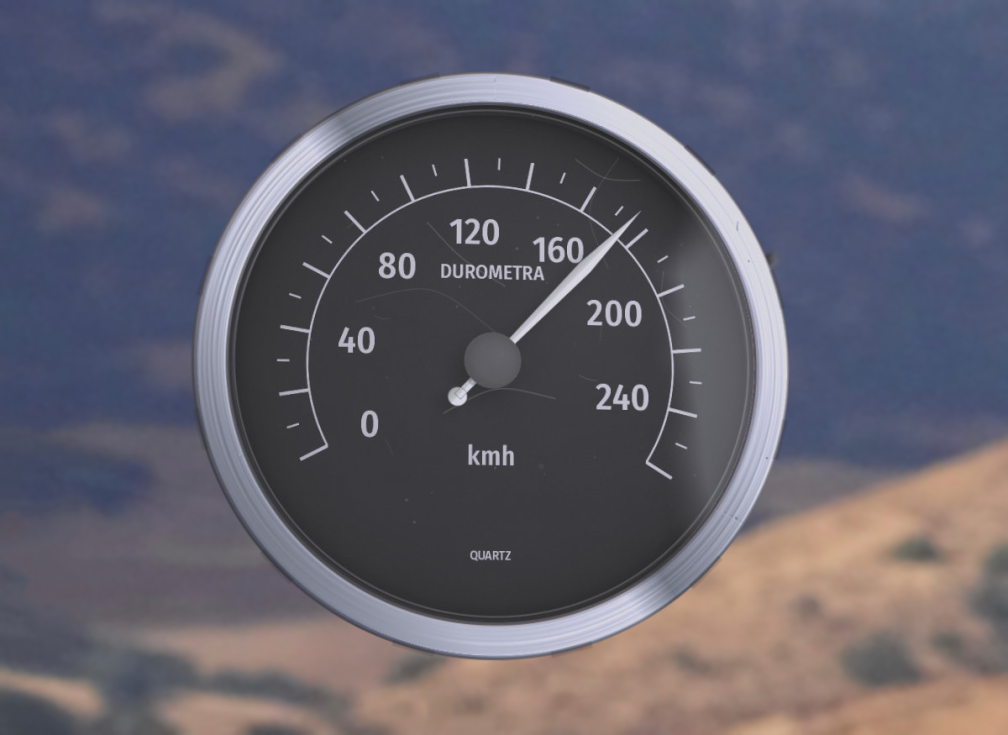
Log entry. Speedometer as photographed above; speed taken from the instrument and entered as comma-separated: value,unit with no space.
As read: 175,km/h
